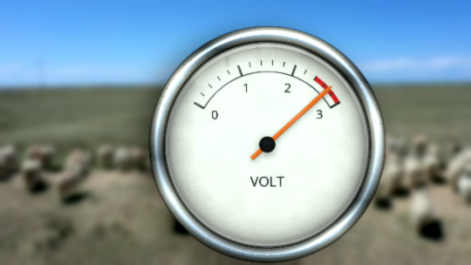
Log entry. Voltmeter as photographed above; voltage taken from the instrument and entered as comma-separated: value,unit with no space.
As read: 2.7,V
